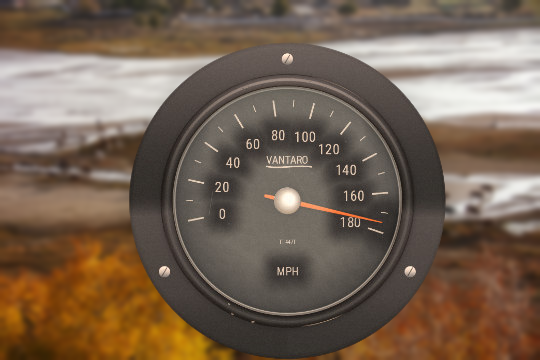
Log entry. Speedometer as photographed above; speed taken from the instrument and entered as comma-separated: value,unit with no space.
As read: 175,mph
